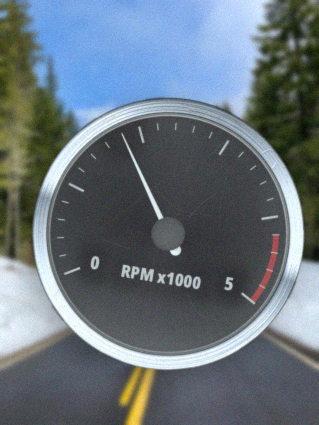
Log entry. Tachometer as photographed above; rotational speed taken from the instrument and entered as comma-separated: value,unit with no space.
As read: 1800,rpm
